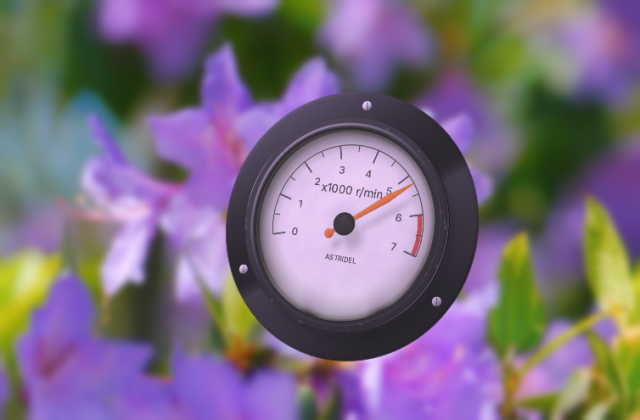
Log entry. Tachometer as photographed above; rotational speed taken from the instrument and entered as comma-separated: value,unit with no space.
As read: 5250,rpm
